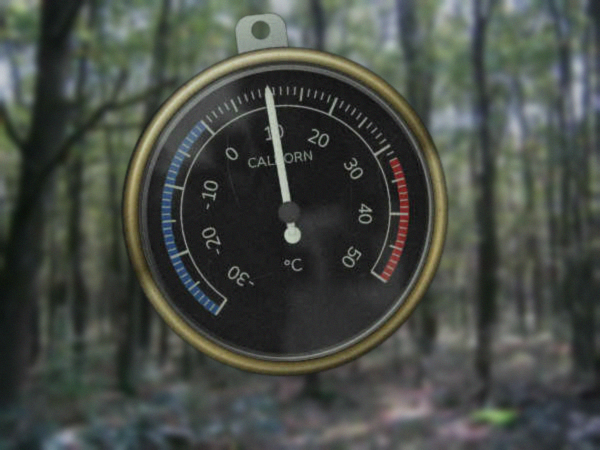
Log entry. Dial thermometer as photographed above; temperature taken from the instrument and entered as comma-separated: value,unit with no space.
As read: 10,°C
